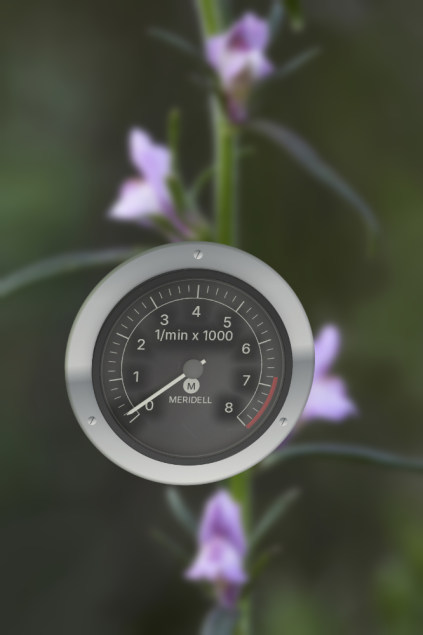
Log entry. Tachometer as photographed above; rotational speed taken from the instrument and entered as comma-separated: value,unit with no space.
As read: 200,rpm
